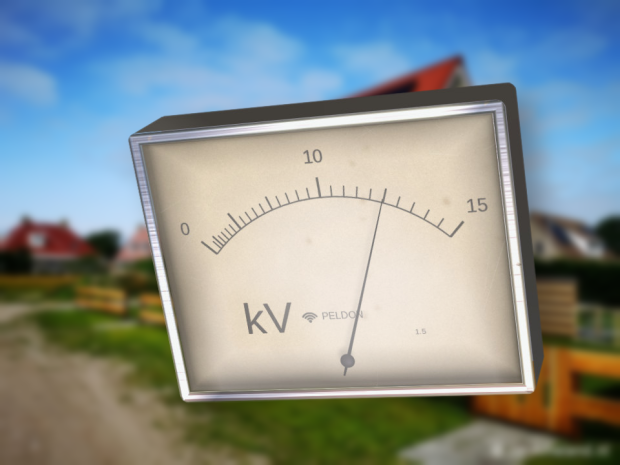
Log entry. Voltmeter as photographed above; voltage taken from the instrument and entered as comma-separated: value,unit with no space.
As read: 12.5,kV
